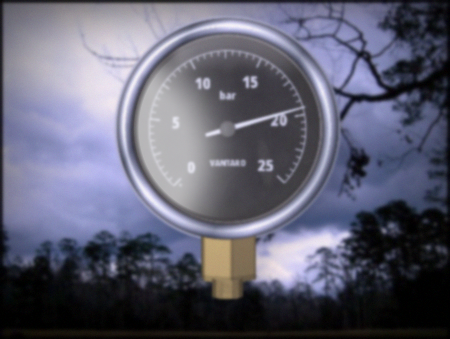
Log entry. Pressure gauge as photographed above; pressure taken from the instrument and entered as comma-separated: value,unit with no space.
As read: 19.5,bar
